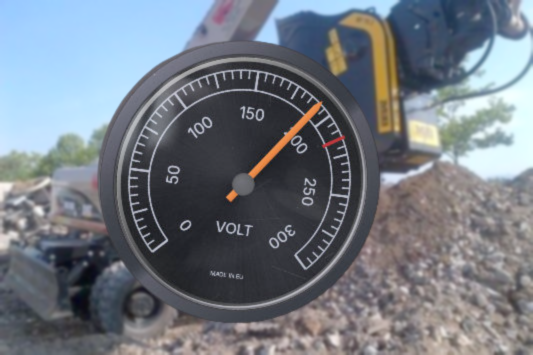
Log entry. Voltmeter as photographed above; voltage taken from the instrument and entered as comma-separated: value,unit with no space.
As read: 190,V
